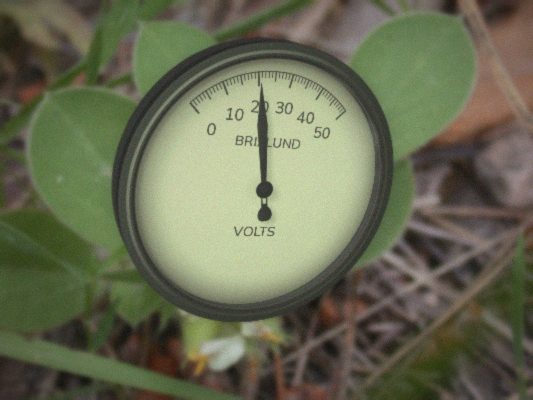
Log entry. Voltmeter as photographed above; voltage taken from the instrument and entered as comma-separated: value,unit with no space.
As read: 20,V
